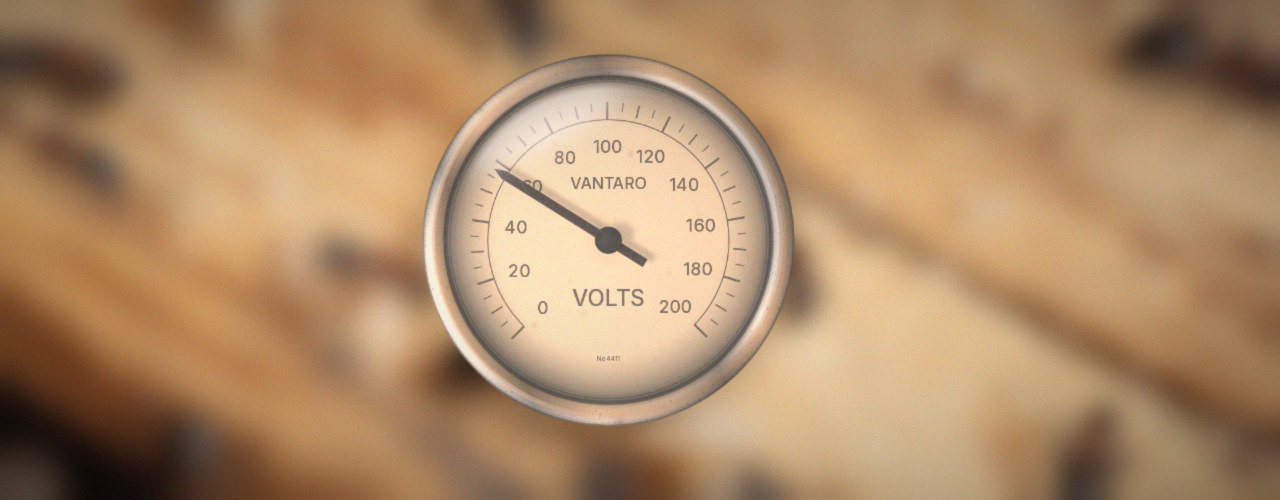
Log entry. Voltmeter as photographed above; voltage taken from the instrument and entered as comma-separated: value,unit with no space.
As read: 57.5,V
